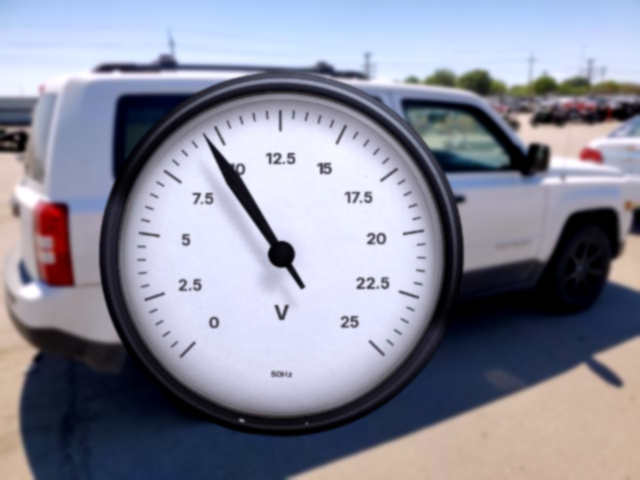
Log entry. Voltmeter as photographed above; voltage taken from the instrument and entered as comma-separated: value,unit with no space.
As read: 9.5,V
